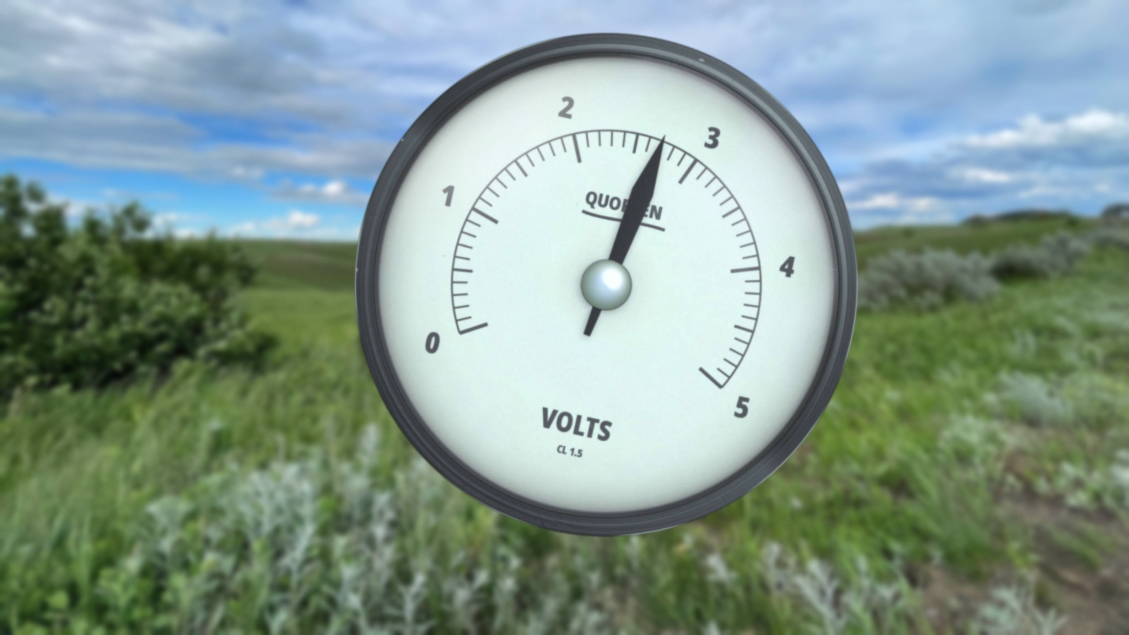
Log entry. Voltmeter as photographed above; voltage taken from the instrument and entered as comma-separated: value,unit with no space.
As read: 2.7,V
